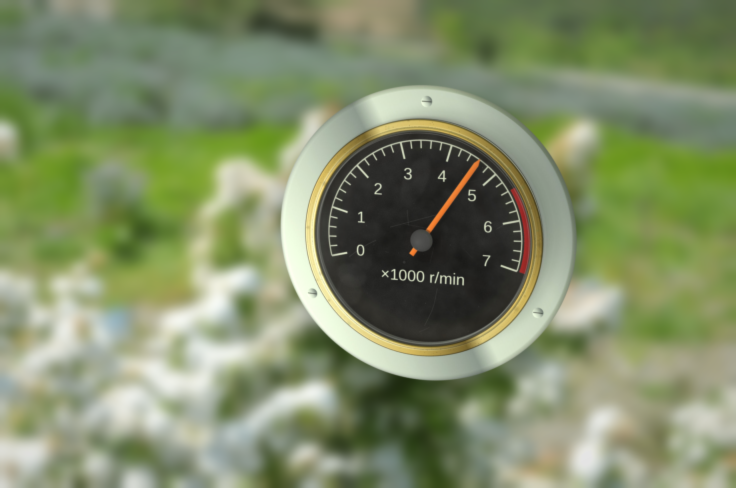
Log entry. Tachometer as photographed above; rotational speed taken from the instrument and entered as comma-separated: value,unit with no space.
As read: 4600,rpm
